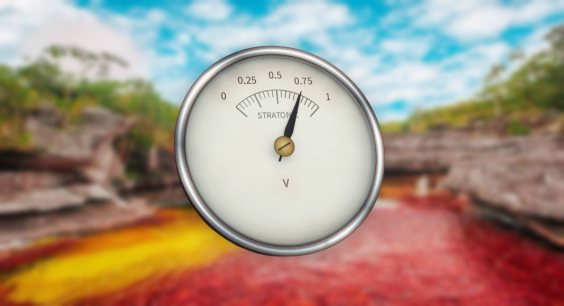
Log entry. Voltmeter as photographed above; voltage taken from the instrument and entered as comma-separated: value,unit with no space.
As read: 0.75,V
